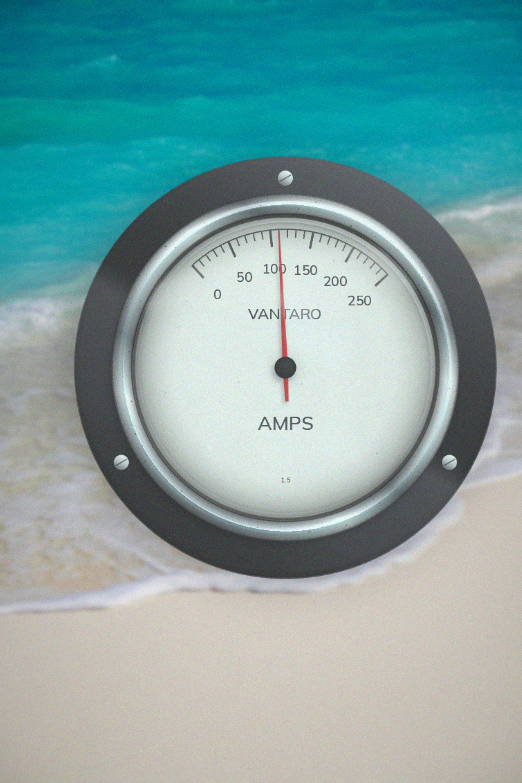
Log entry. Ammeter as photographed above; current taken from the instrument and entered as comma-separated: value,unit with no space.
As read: 110,A
